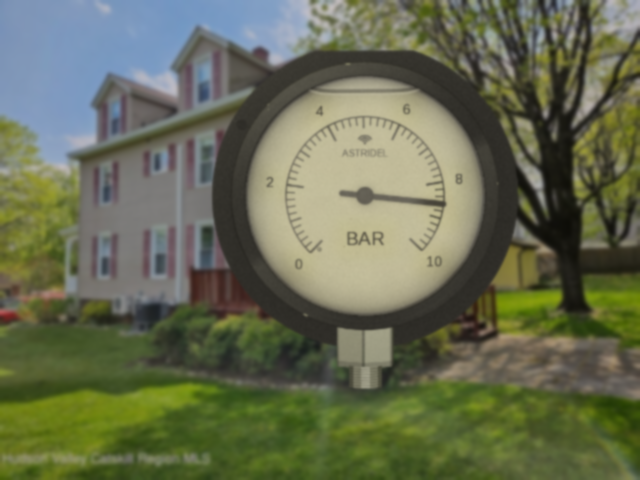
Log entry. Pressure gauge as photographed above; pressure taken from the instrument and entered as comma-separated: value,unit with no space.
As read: 8.6,bar
